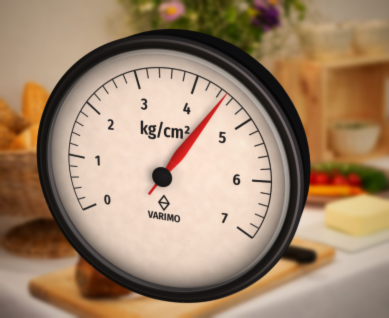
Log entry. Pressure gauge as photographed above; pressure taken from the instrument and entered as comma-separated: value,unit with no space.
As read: 4.5,kg/cm²
